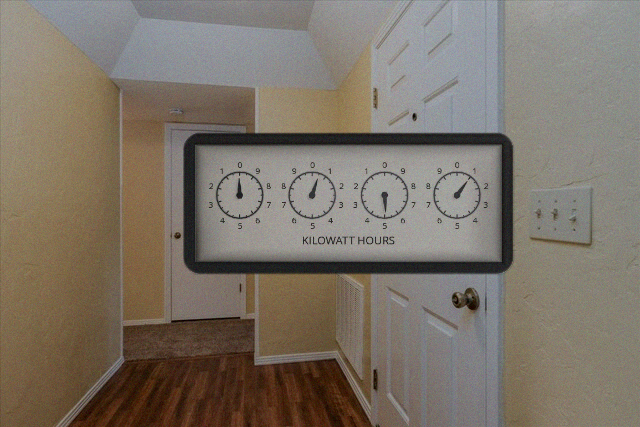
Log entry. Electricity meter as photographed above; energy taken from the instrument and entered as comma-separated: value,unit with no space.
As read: 51,kWh
